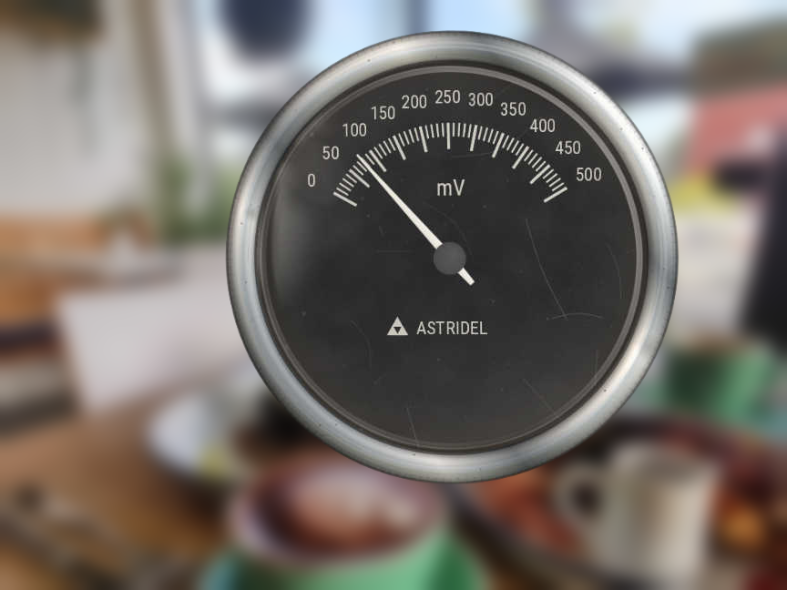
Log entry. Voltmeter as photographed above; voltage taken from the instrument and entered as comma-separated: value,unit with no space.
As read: 80,mV
